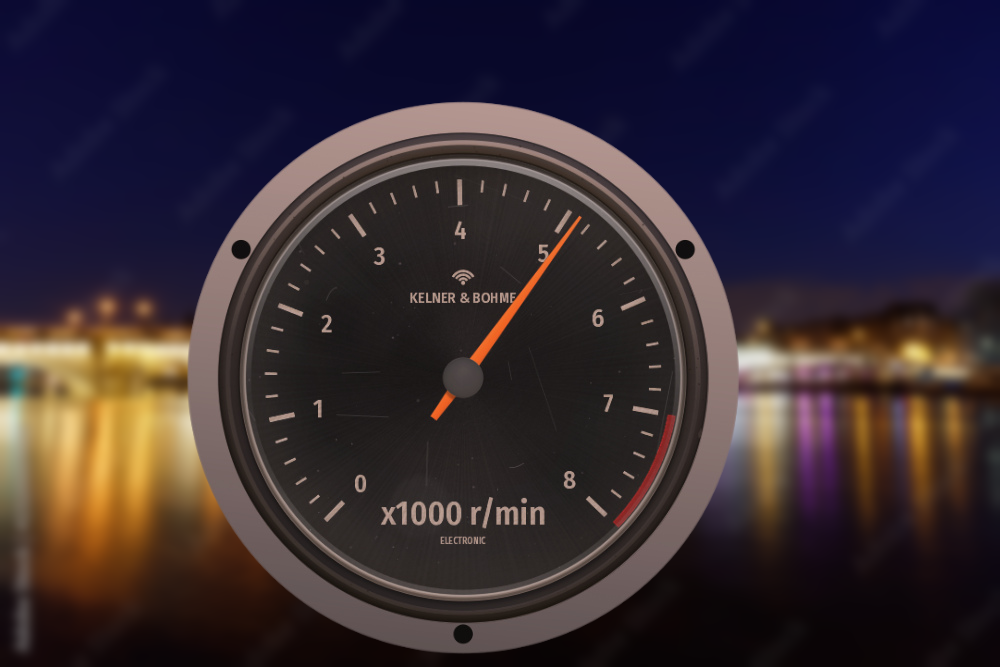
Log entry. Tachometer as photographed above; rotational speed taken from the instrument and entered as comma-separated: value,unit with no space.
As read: 5100,rpm
